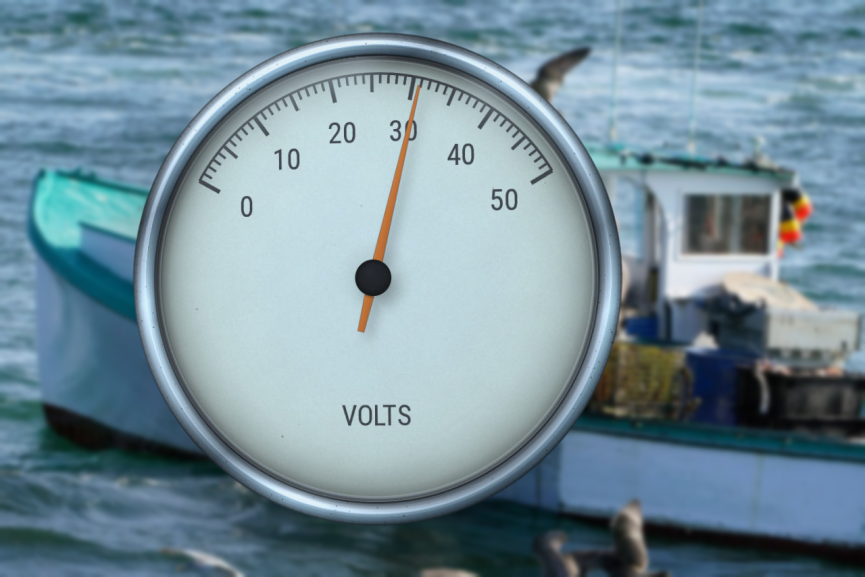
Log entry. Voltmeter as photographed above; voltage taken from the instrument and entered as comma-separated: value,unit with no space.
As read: 31,V
